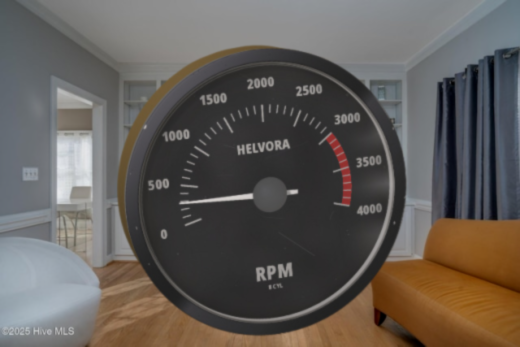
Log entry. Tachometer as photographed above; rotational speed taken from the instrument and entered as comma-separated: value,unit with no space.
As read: 300,rpm
